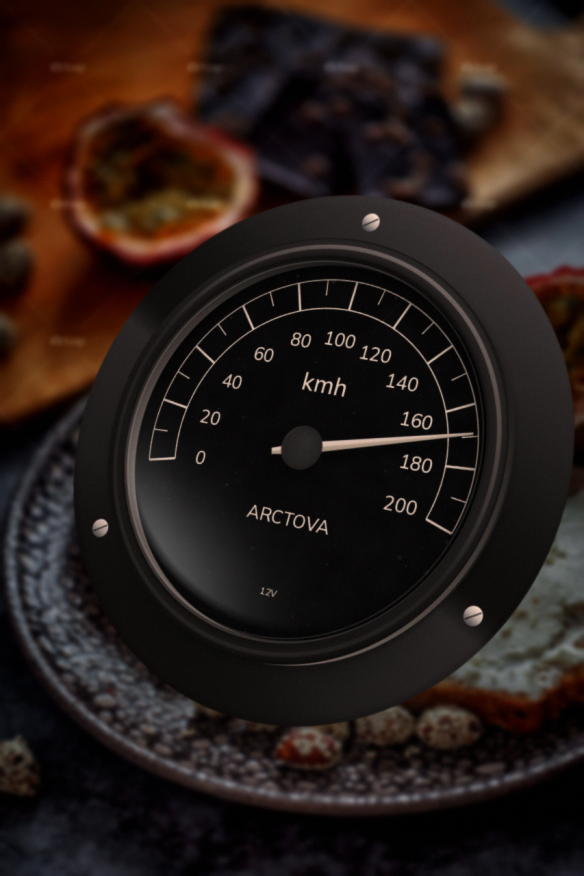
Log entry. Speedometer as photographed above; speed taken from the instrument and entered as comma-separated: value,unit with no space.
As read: 170,km/h
